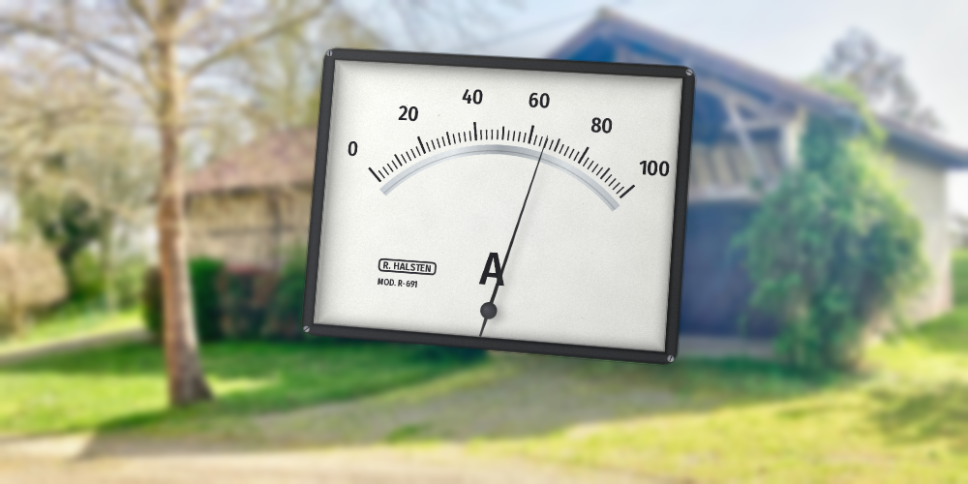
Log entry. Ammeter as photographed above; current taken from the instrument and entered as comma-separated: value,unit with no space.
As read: 66,A
